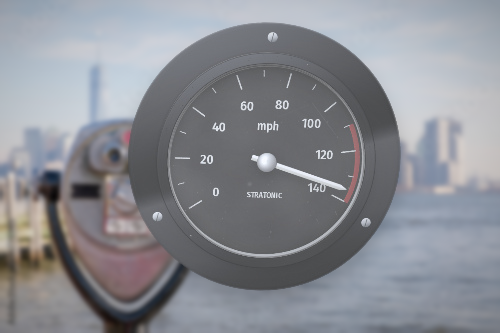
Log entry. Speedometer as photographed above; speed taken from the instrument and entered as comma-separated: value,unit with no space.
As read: 135,mph
